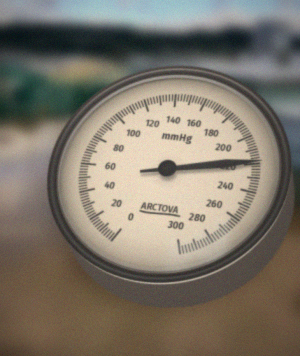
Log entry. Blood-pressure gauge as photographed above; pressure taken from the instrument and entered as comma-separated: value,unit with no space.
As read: 220,mmHg
